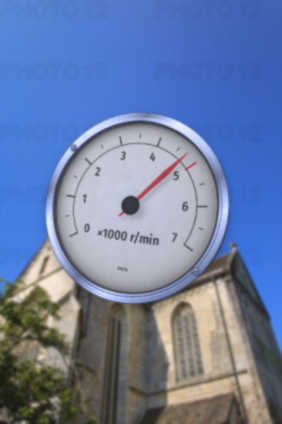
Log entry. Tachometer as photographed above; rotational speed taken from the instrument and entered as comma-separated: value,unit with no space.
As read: 4750,rpm
